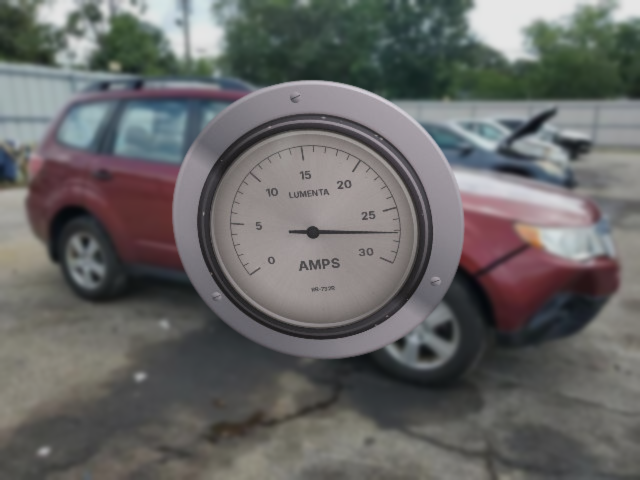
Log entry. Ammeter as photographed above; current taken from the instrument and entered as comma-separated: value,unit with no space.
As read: 27,A
